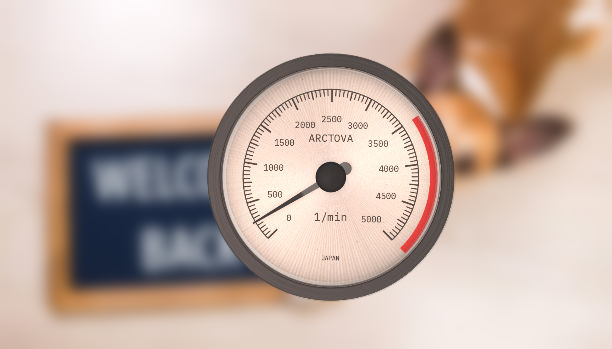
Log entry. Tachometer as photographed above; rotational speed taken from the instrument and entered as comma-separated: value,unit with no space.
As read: 250,rpm
